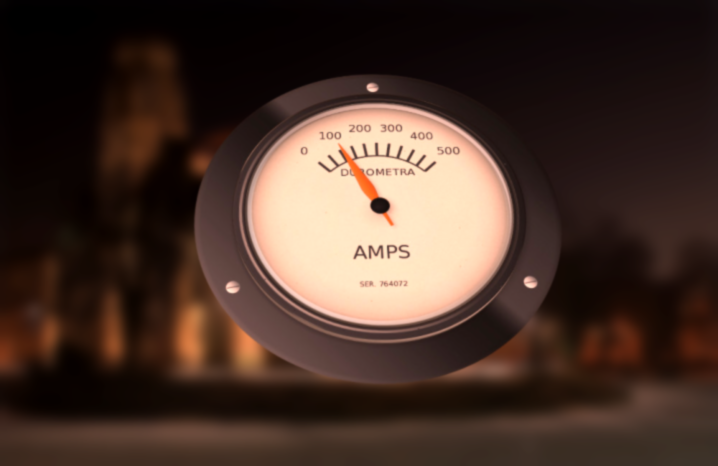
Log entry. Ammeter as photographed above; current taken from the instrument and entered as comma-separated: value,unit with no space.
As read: 100,A
